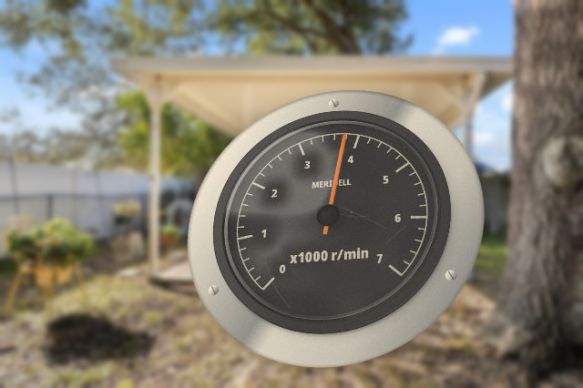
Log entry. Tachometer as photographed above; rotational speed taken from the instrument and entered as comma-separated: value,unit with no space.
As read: 3800,rpm
